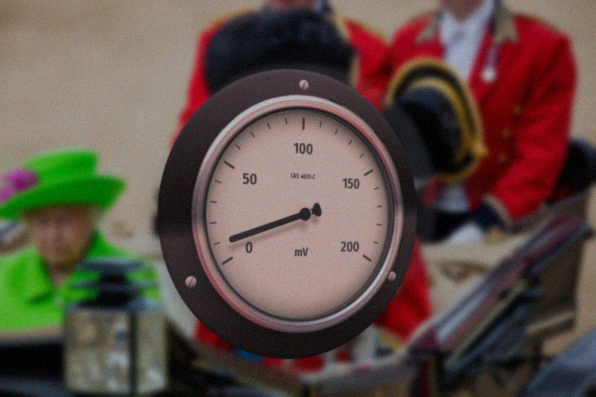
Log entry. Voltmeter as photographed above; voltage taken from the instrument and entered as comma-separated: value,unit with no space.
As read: 10,mV
